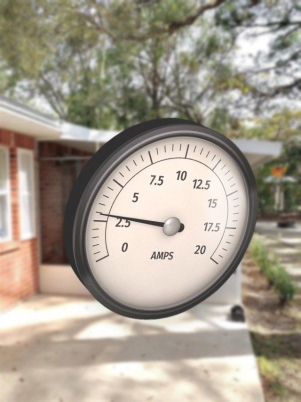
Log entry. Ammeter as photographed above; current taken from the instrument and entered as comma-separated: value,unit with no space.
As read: 3,A
